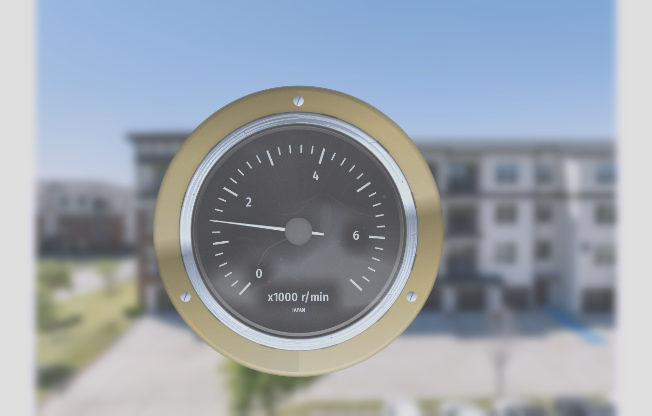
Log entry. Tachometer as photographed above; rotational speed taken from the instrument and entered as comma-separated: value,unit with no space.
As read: 1400,rpm
